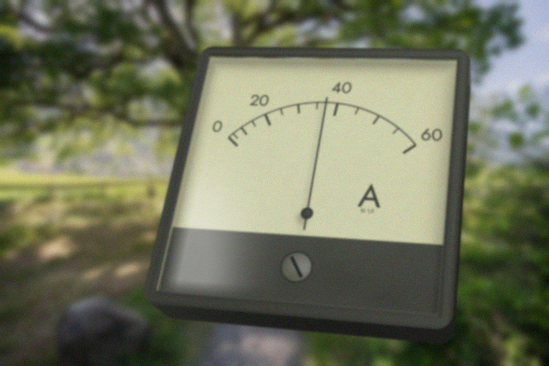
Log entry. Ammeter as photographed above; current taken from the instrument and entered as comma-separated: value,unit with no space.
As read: 37.5,A
